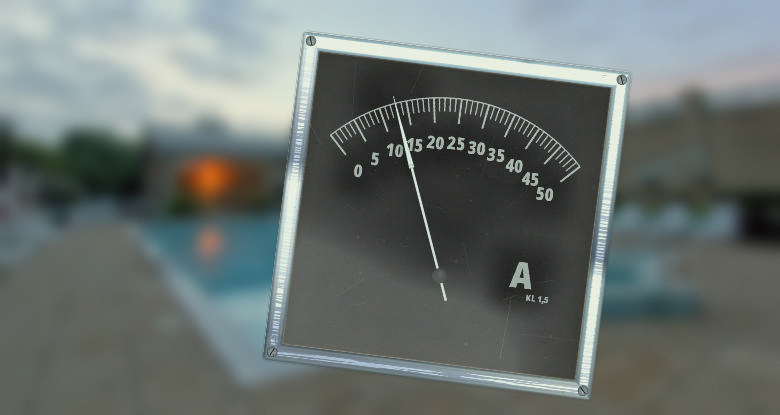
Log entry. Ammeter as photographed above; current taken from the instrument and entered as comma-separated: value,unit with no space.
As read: 13,A
